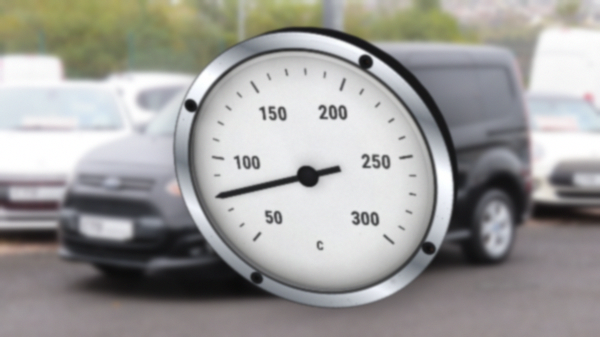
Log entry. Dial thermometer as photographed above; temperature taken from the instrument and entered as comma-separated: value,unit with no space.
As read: 80,°C
